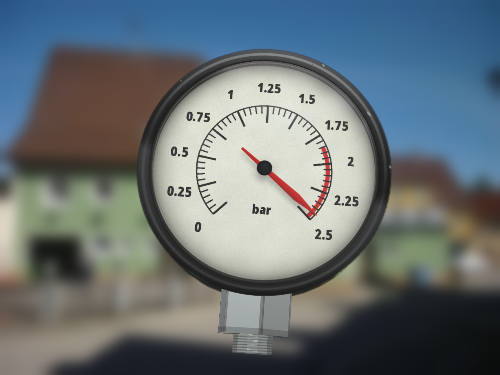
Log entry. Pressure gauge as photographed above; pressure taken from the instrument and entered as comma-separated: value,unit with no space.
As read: 2.45,bar
